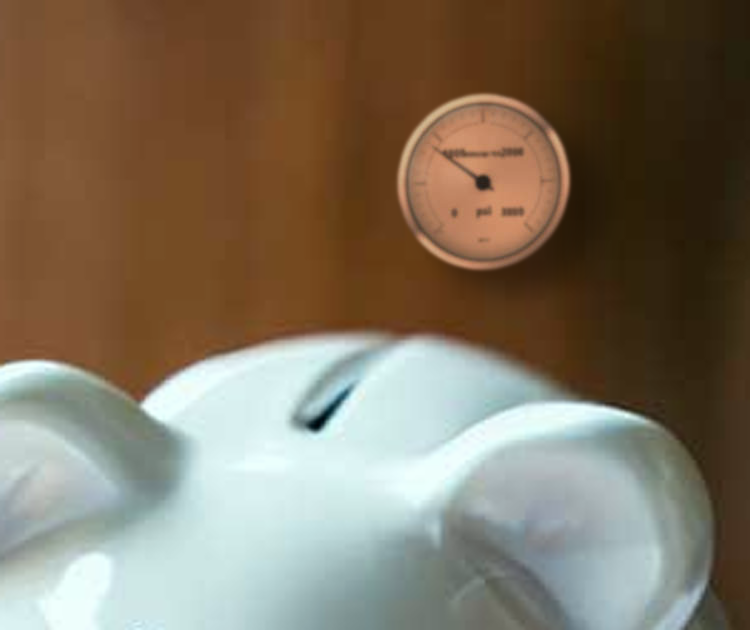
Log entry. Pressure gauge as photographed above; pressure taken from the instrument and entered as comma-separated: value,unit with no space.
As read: 900,psi
